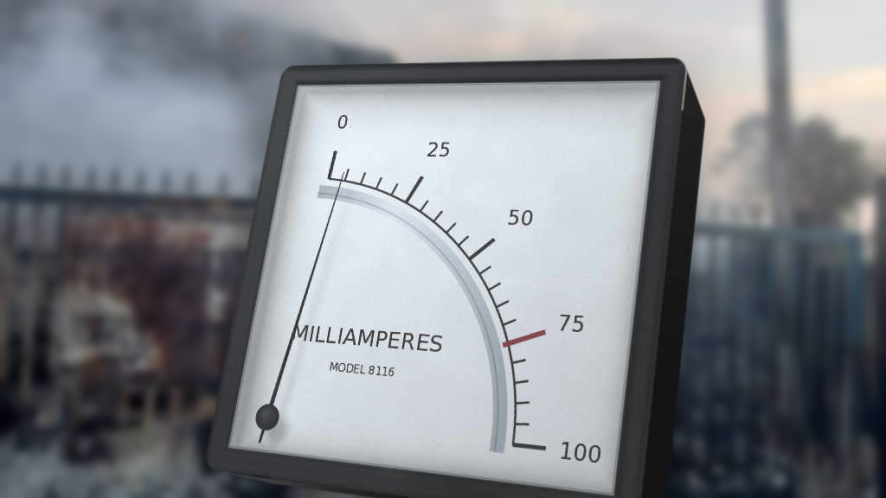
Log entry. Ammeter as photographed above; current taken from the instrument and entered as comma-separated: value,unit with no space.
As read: 5,mA
